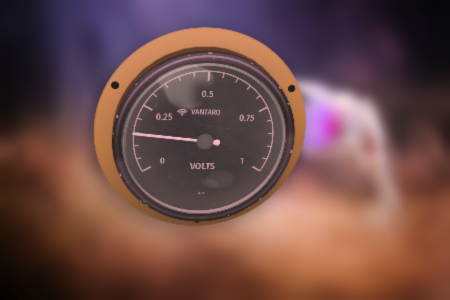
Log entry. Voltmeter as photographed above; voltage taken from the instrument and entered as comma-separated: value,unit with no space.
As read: 0.15,V
